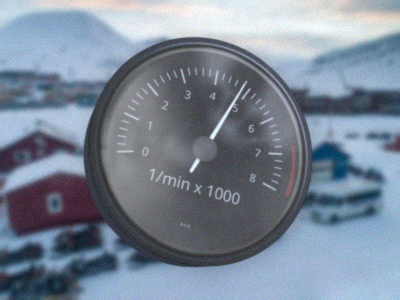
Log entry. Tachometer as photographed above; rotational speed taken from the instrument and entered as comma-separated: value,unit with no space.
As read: 4800,rpm
